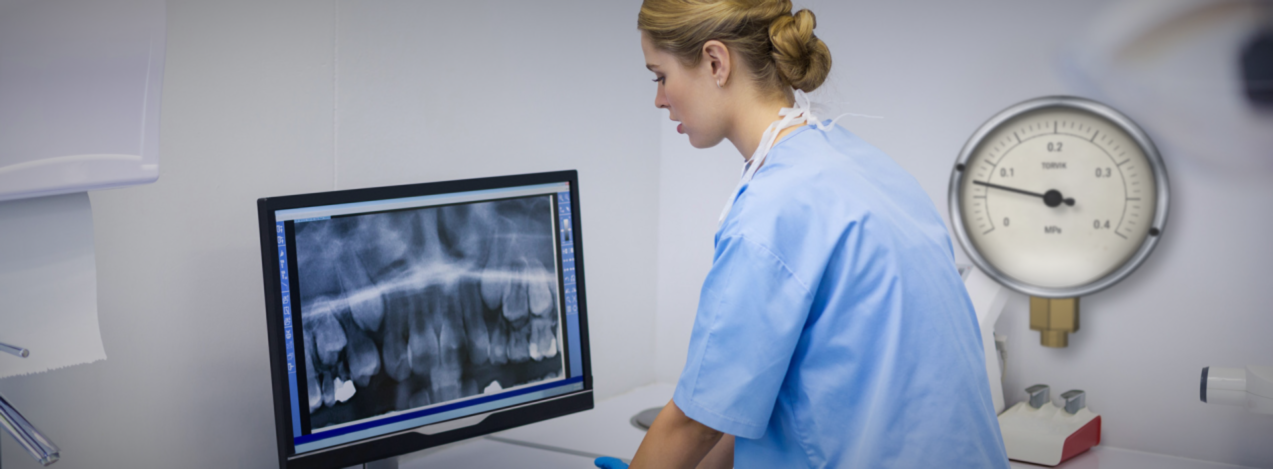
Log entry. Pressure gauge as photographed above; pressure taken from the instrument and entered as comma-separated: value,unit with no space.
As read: 0.07,MPa
